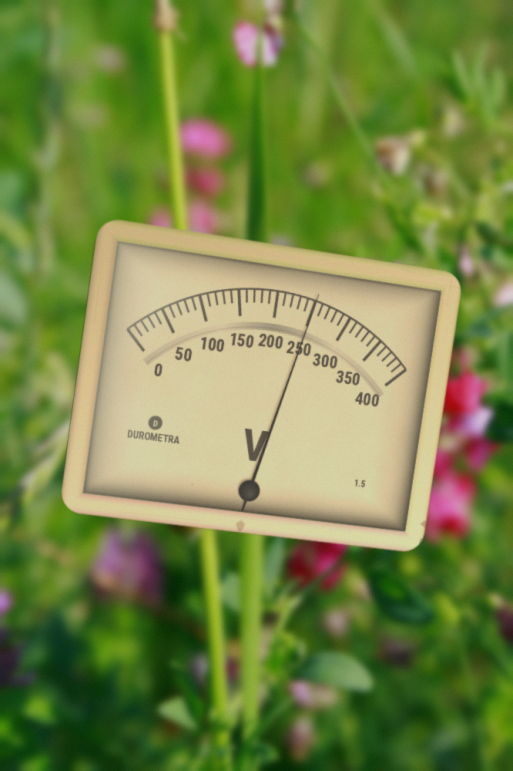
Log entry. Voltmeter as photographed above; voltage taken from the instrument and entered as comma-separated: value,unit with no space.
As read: 250,V
